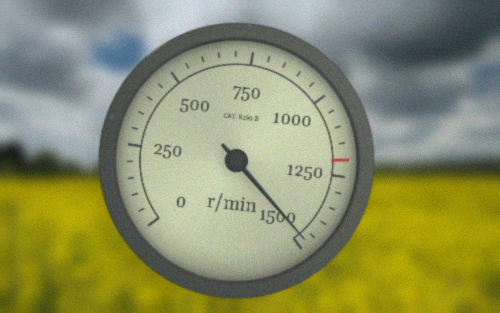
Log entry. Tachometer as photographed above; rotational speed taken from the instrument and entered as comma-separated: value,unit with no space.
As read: 1475,rpm
